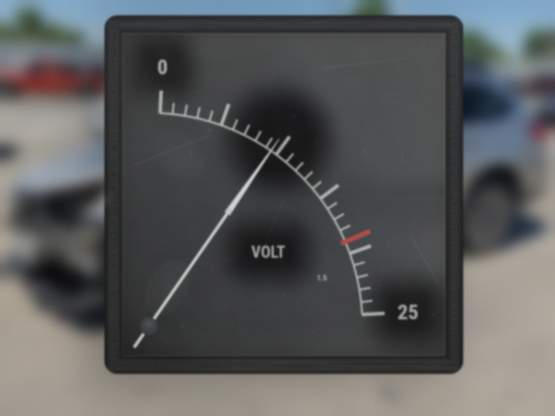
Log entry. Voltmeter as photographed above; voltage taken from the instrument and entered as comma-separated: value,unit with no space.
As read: 9.5,V
